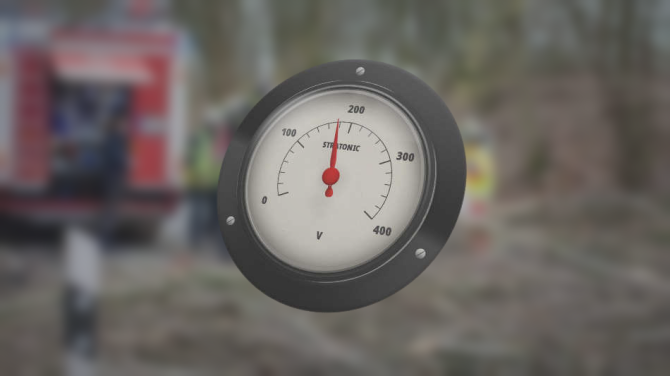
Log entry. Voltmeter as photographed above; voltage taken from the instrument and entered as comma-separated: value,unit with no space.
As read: 180,V
